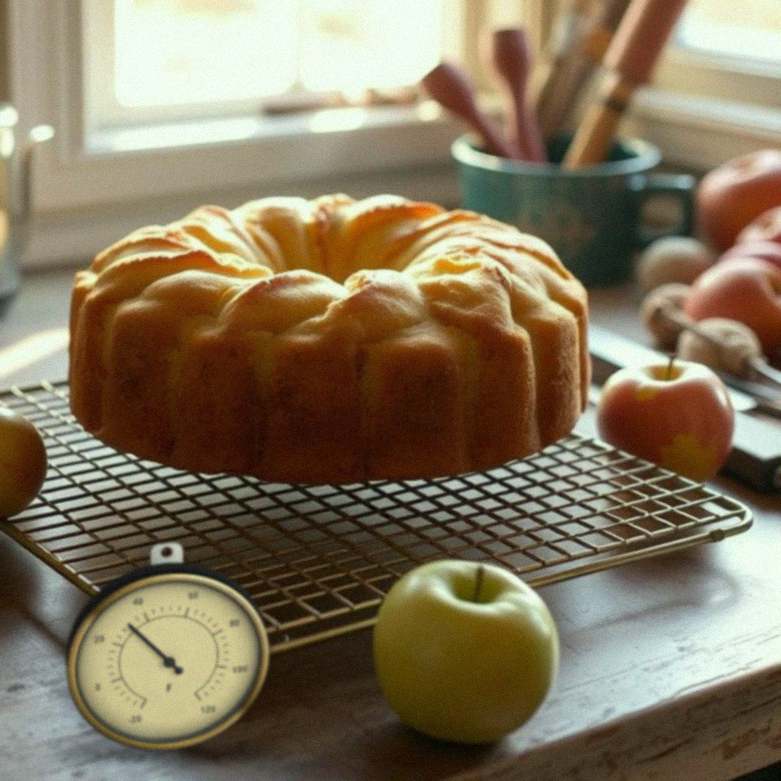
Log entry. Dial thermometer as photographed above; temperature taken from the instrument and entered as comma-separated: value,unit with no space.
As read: 32,°F
